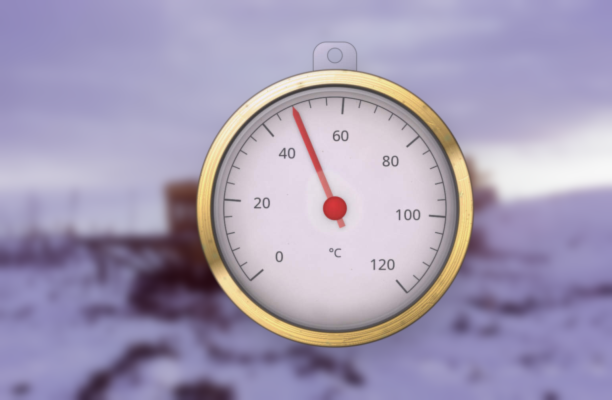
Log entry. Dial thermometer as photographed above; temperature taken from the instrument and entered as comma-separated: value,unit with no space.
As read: 48,°C
